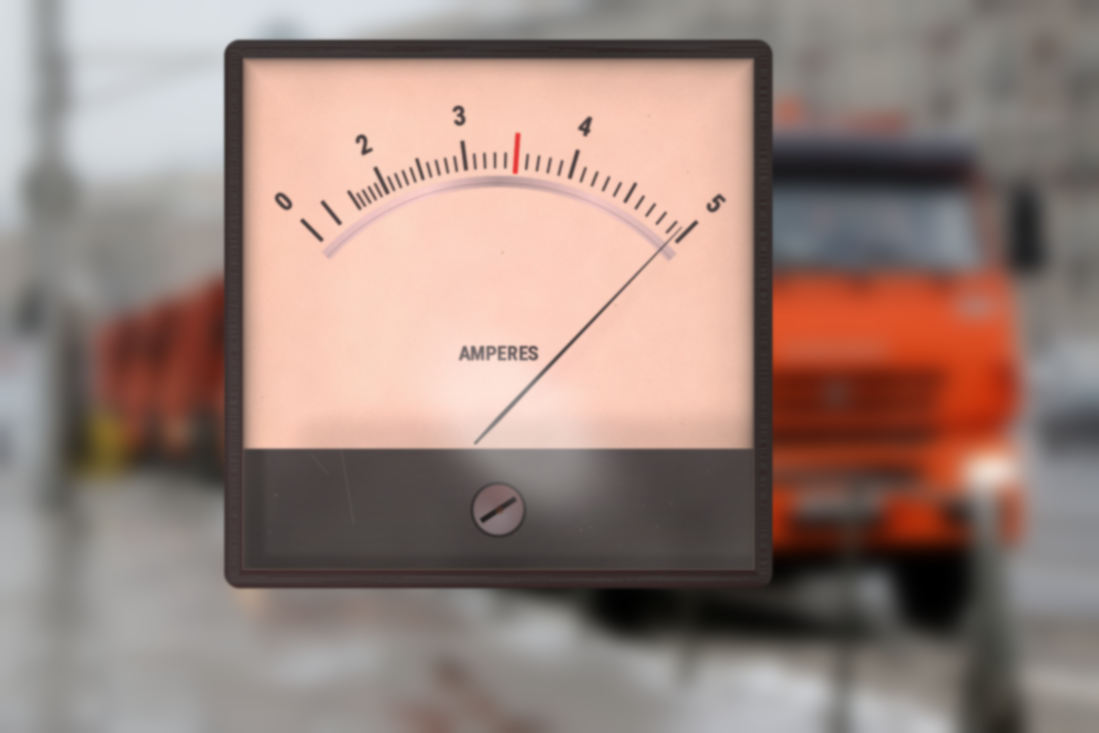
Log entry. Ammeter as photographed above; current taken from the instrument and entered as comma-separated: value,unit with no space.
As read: 4.95,A
